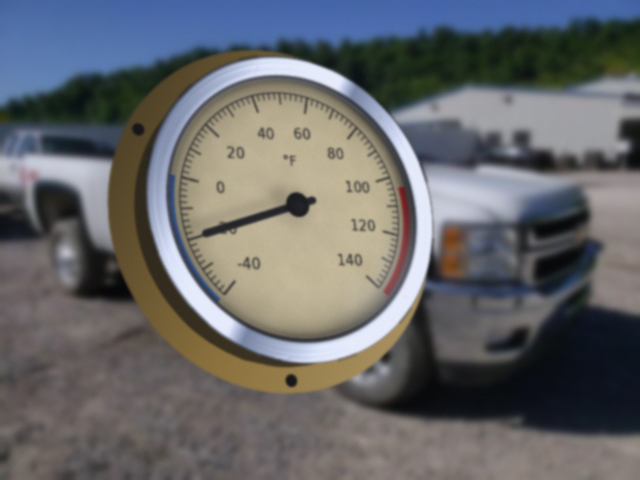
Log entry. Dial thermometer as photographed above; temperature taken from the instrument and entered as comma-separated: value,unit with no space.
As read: -20,°F
